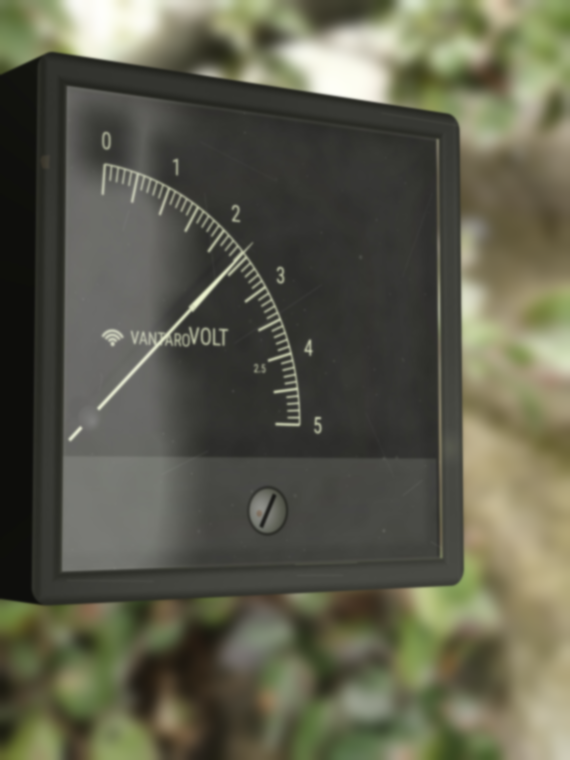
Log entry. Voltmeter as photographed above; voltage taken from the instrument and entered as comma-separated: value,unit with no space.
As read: 2.4,V
